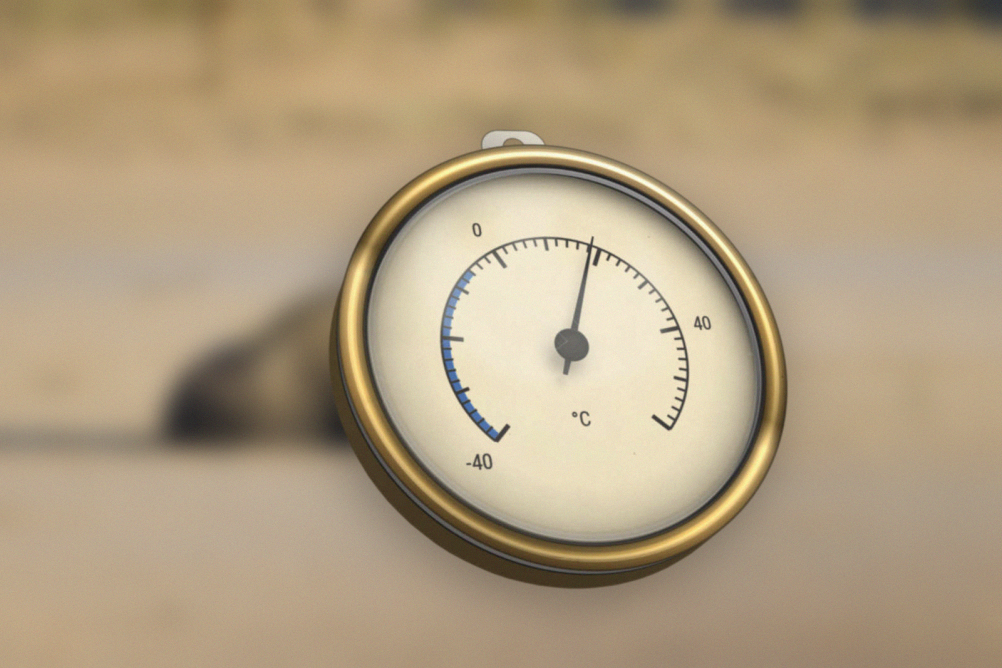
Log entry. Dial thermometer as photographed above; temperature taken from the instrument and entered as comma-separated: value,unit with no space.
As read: 18,°C
